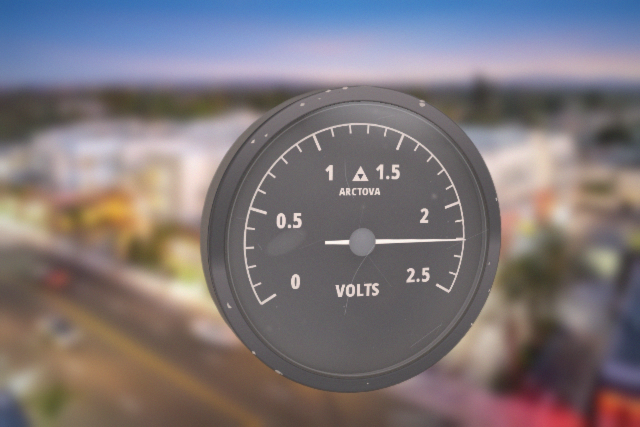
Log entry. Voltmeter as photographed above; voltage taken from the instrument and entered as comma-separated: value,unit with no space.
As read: 2.2,V
